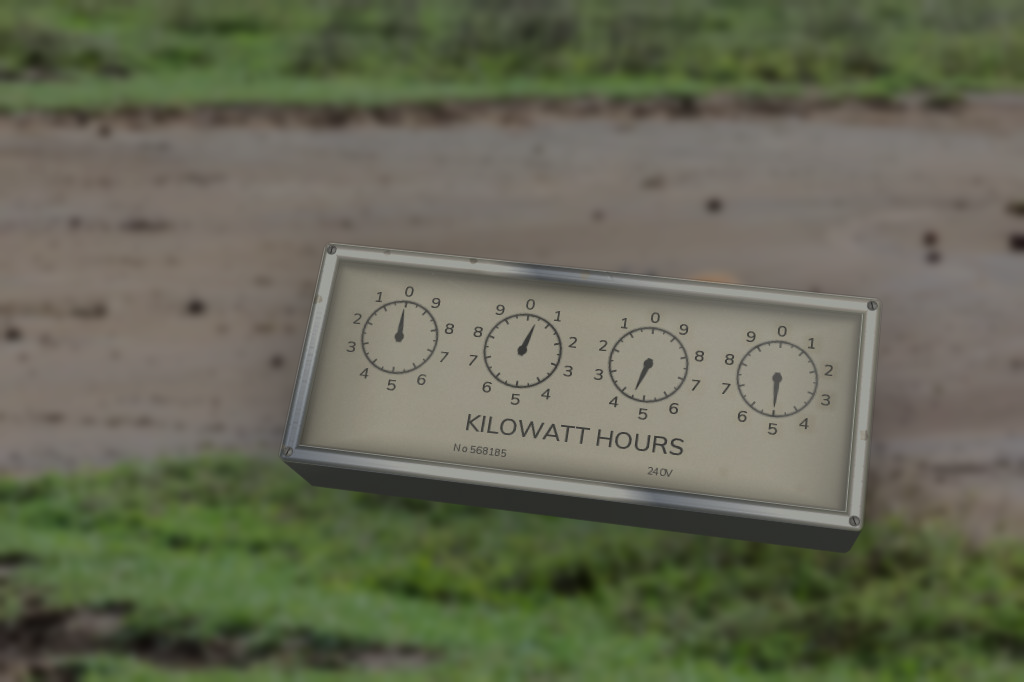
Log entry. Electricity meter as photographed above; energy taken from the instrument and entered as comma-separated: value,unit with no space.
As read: 45,kWh
